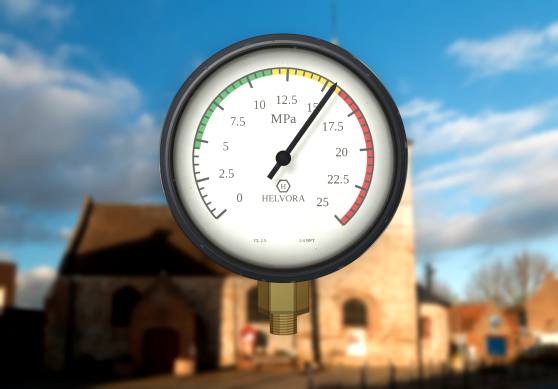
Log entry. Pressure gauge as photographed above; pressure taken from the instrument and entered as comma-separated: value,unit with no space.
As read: 15.5,MPa
